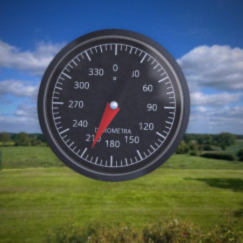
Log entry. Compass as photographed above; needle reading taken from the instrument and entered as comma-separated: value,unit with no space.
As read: 205,°
